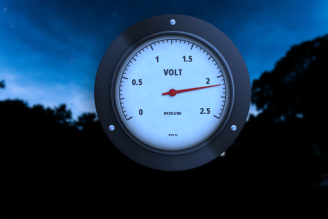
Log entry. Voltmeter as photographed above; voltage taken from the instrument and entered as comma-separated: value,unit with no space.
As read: 2.1,V
